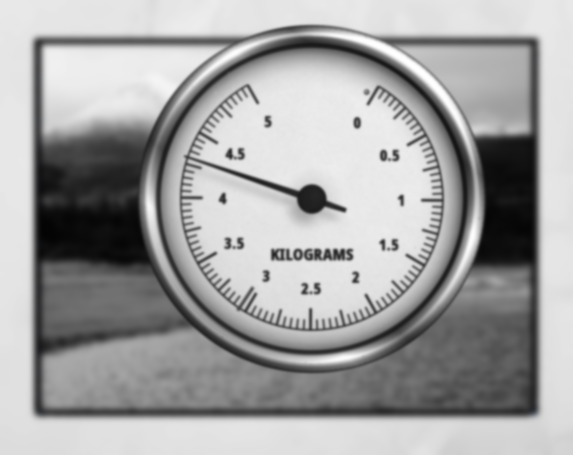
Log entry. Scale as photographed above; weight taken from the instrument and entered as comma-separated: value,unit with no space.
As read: 4.3,kg
